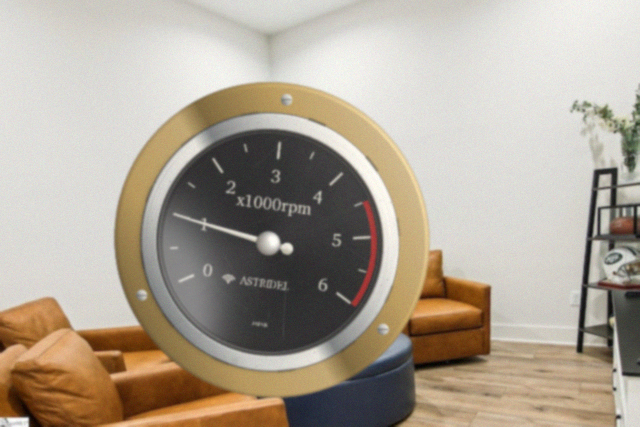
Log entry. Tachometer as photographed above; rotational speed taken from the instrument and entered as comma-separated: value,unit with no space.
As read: 1000,rpm
